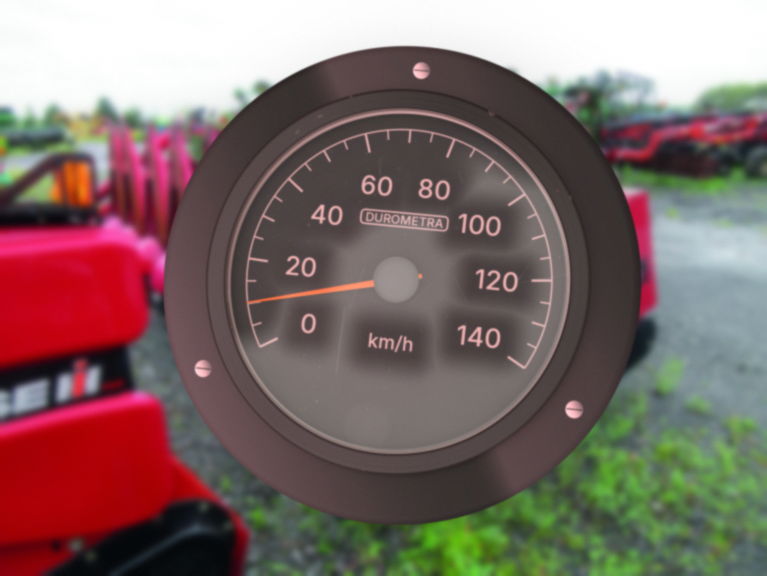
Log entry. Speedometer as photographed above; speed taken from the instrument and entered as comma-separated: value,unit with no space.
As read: 10,km/h
